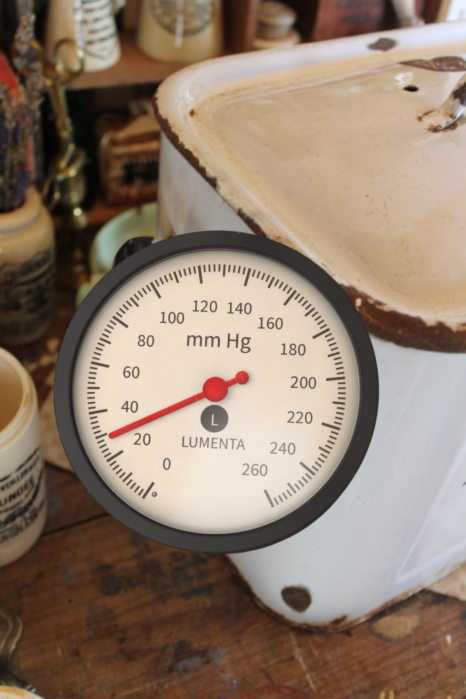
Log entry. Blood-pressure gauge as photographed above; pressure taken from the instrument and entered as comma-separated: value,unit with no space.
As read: 28,mmHg
